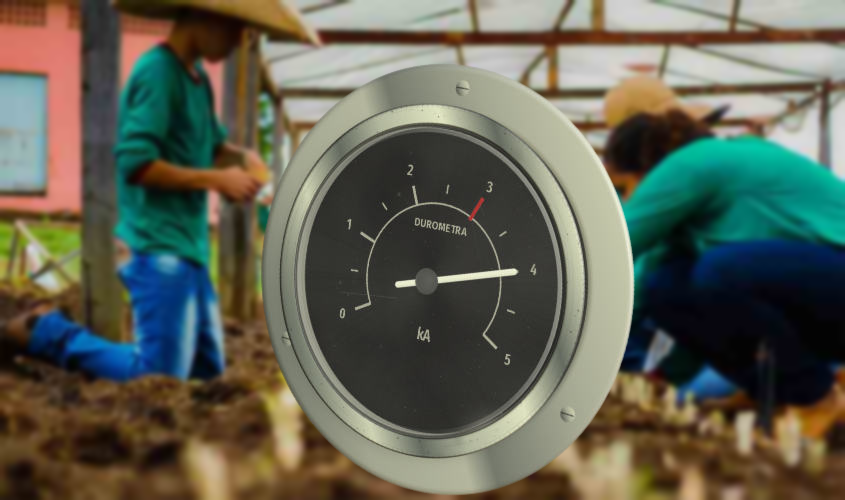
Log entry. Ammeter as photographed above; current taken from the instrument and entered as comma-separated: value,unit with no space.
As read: 4,kA
